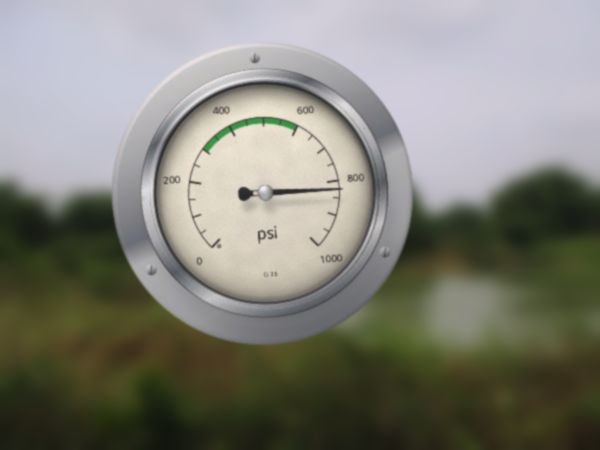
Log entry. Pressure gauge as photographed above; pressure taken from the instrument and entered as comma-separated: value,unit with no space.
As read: 825,psi
